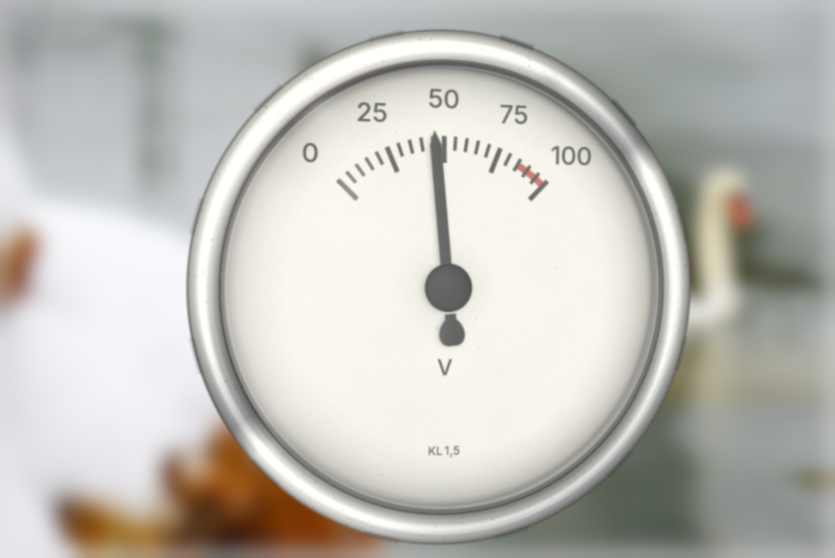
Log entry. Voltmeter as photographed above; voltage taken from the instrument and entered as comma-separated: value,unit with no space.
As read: 45,V
